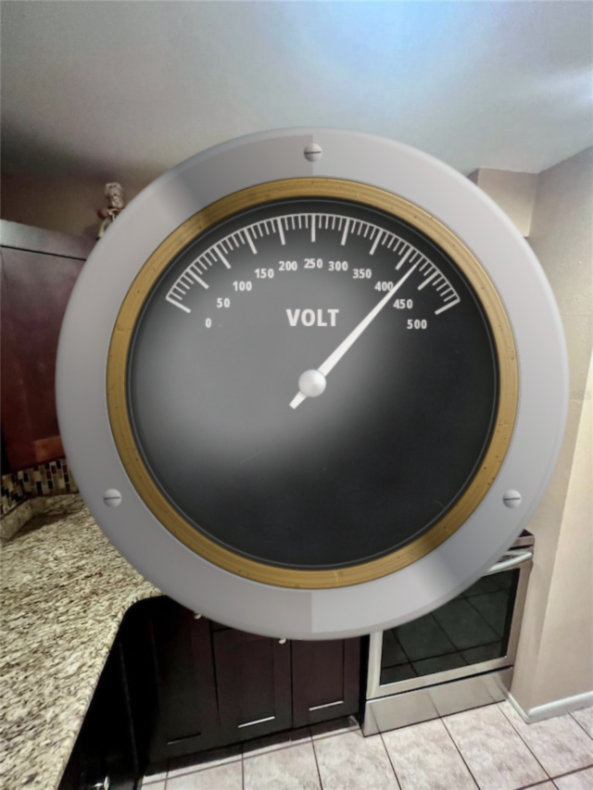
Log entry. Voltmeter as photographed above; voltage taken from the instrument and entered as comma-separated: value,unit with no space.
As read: 420,V
